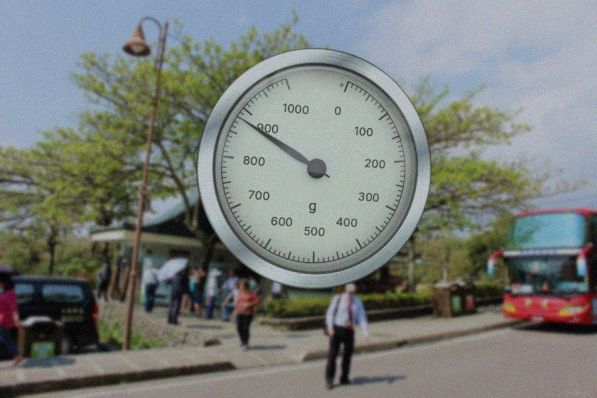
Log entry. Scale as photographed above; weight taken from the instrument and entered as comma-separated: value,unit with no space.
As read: 880,g
